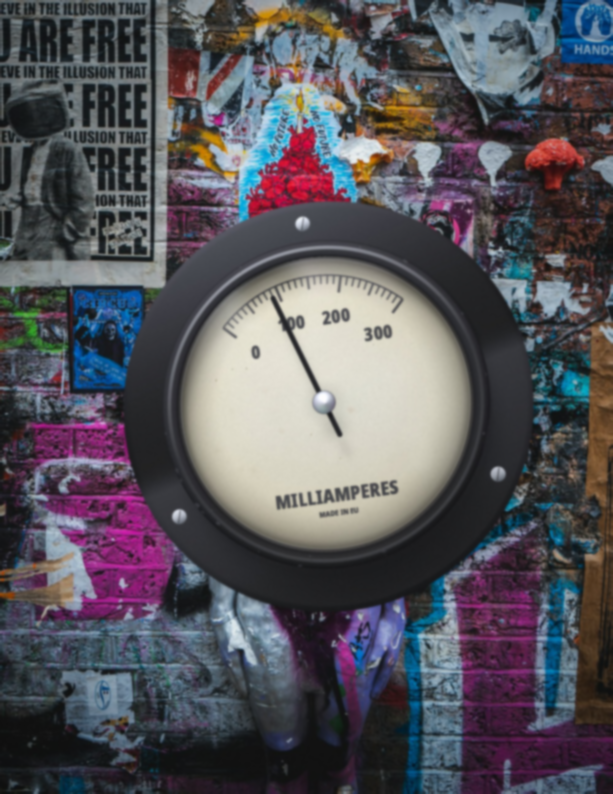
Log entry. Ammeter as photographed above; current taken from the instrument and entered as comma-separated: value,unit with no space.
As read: 90,mA
